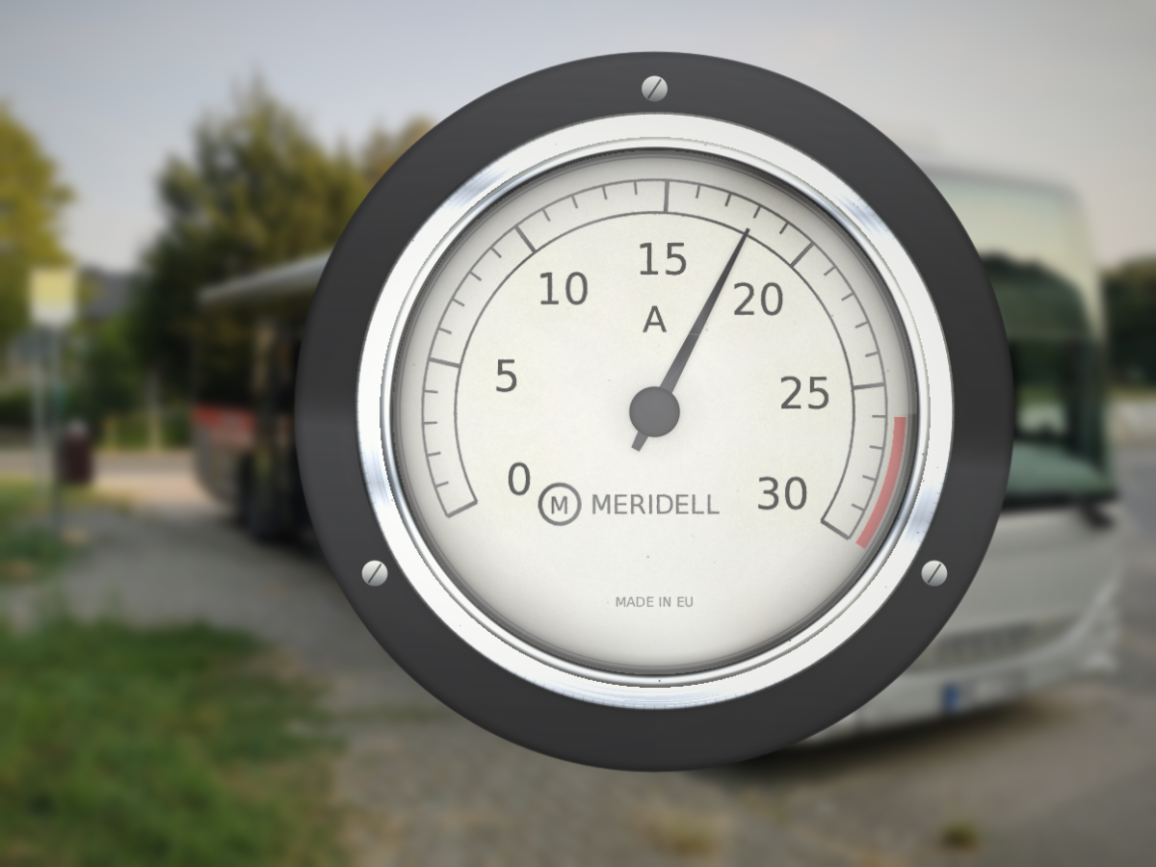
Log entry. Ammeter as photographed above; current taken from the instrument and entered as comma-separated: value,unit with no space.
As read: 18,A
